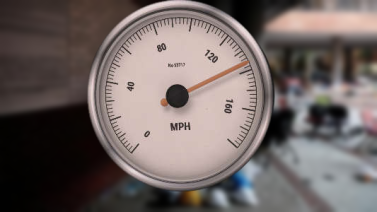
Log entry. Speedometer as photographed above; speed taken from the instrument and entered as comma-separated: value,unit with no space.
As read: 136,mph
